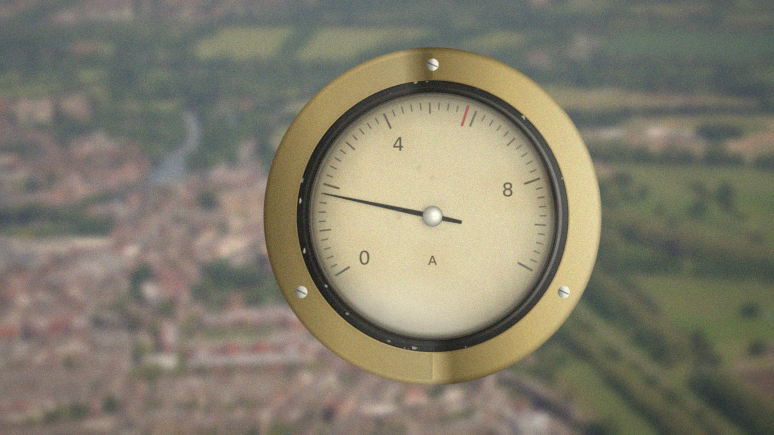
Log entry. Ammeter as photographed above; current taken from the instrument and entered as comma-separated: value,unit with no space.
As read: 1.8,A
